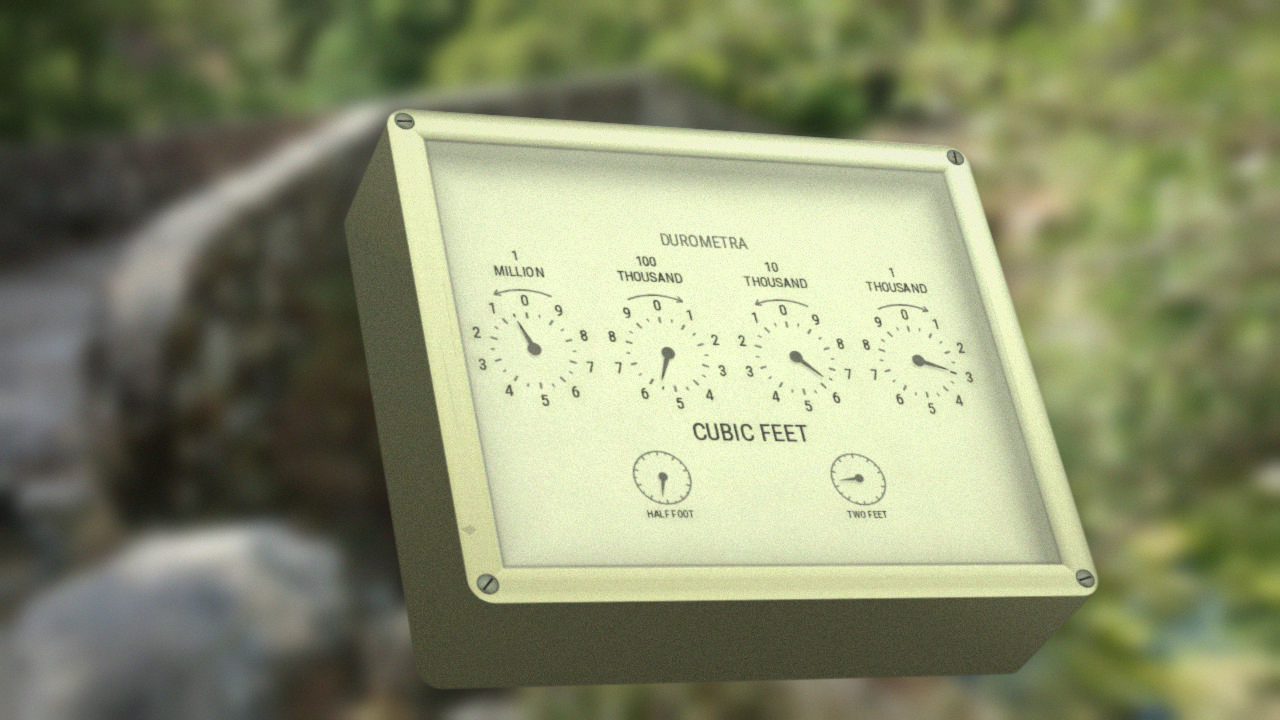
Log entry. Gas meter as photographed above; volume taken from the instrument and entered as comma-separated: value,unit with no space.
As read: 56300,ft³
